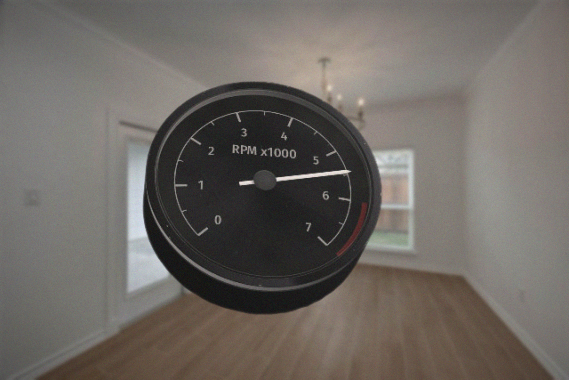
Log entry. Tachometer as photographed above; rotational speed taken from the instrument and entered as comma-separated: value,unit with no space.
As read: 5500,rpm
